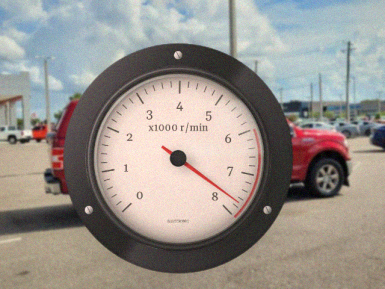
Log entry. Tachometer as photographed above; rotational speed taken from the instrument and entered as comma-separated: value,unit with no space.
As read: 7700,rpm
